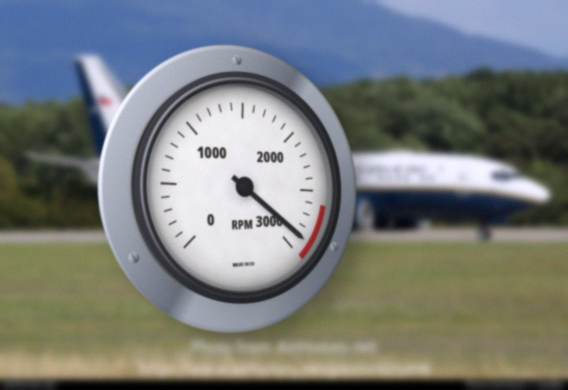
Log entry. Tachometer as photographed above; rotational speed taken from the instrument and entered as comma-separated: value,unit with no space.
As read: 2900,rpm
